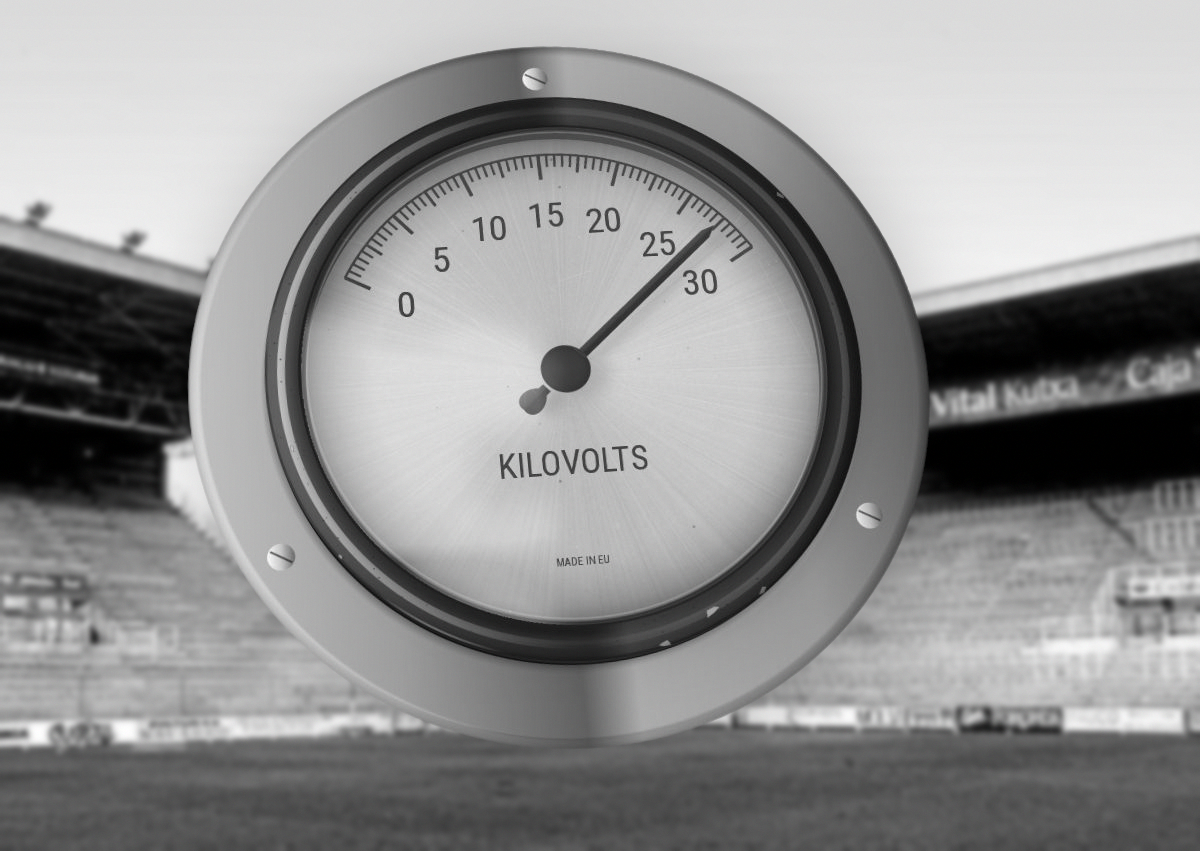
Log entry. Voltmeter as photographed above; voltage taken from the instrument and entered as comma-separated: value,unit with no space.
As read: 27.5,kV
